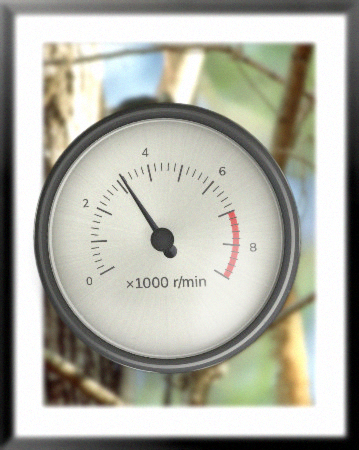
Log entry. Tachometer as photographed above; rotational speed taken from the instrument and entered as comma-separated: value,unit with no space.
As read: 3200,rpm
